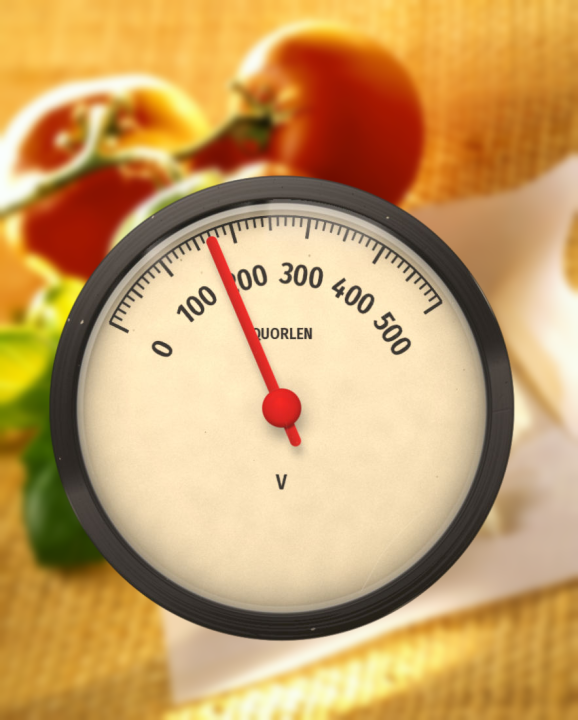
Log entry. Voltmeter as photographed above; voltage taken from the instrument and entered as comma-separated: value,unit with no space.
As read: 170,V
